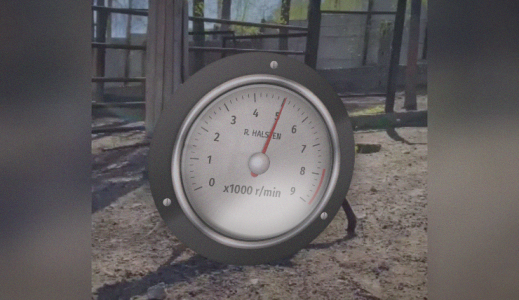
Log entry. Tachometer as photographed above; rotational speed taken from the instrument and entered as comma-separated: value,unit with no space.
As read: 5000,rpm
